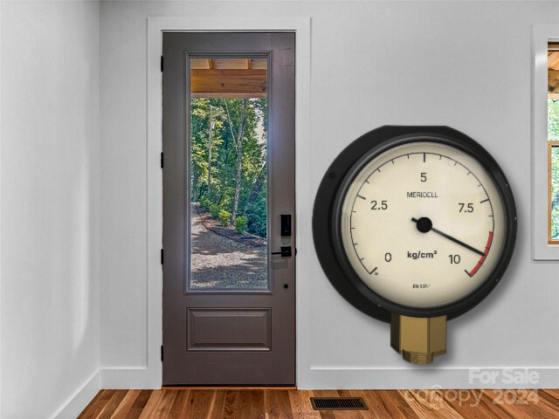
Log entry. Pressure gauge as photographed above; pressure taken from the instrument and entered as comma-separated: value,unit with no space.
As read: 9.25,kg/cm²
